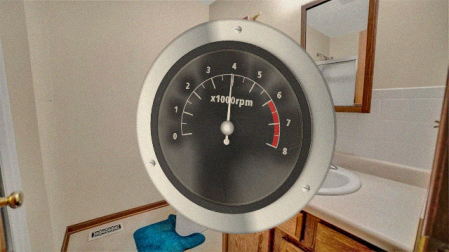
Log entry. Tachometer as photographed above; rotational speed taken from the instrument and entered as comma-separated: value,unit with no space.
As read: 4000,rpm
